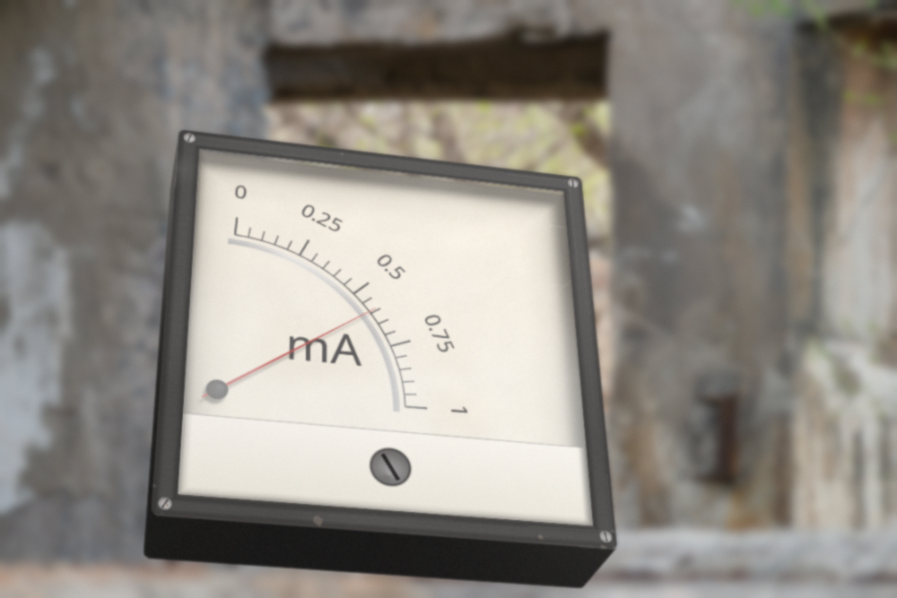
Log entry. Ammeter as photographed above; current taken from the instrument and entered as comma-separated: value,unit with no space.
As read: 0.6,mA
